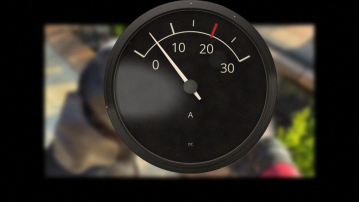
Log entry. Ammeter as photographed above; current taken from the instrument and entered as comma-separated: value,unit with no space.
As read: 5,A
